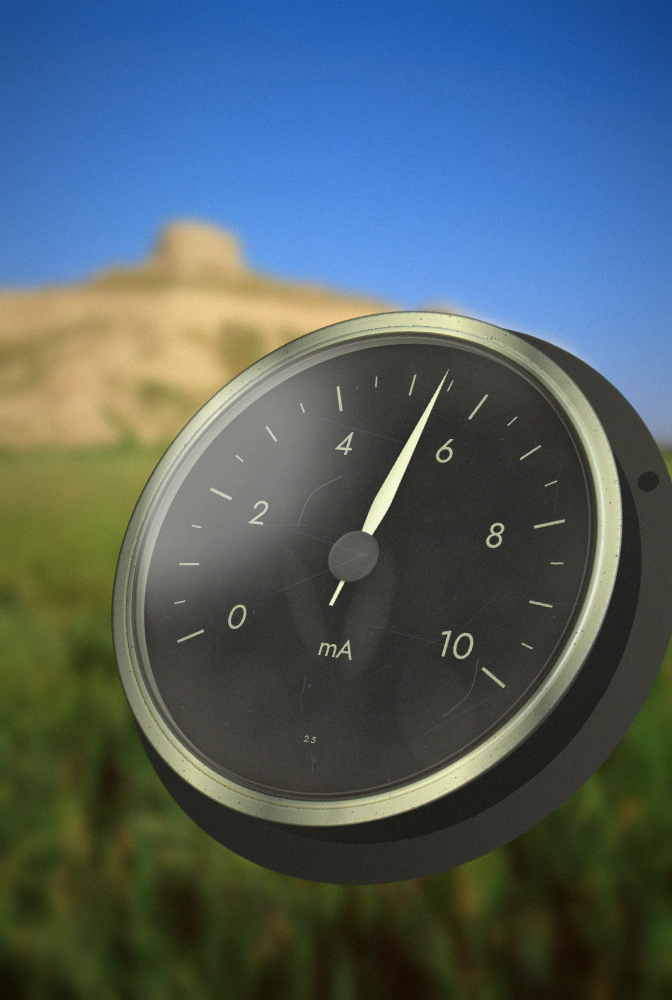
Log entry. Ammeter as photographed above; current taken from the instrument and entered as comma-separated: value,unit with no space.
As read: 5.5,mA
